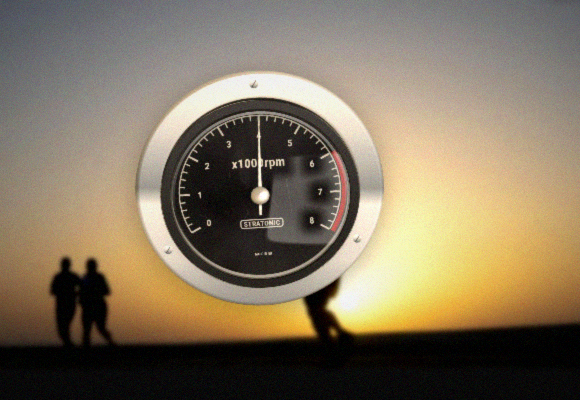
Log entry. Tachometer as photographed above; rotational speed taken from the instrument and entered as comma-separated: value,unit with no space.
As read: 4000,rpm
